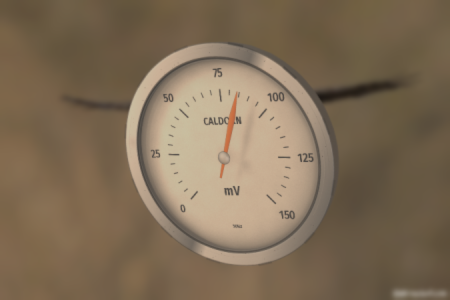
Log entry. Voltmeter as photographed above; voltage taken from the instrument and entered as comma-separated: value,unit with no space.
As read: 85,mV
